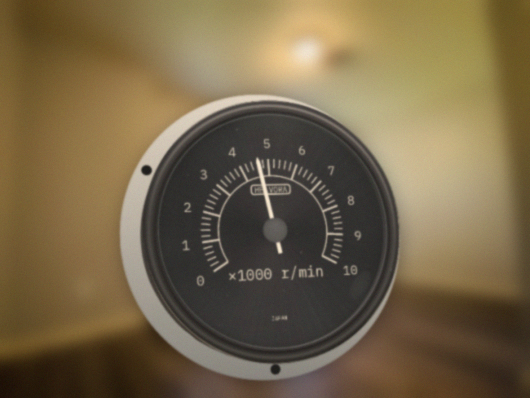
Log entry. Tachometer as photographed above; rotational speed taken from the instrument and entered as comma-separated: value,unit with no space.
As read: 4600,rpm
